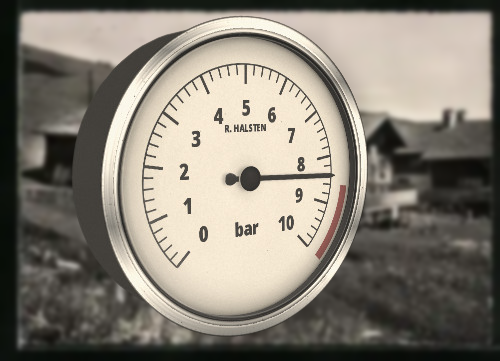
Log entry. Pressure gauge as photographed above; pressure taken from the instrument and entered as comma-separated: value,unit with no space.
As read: 8.4,bar
